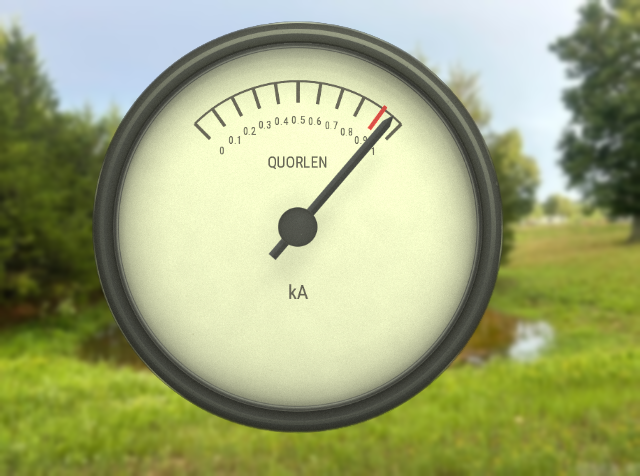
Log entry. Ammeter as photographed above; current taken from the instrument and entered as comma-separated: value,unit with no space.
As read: 0.95,kA
